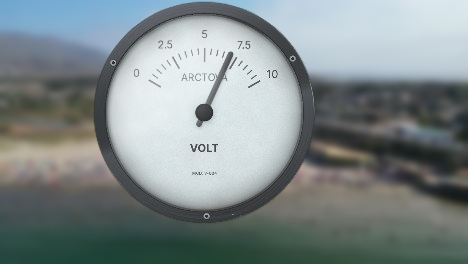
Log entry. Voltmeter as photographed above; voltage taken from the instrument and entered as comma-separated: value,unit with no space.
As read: 7,V
